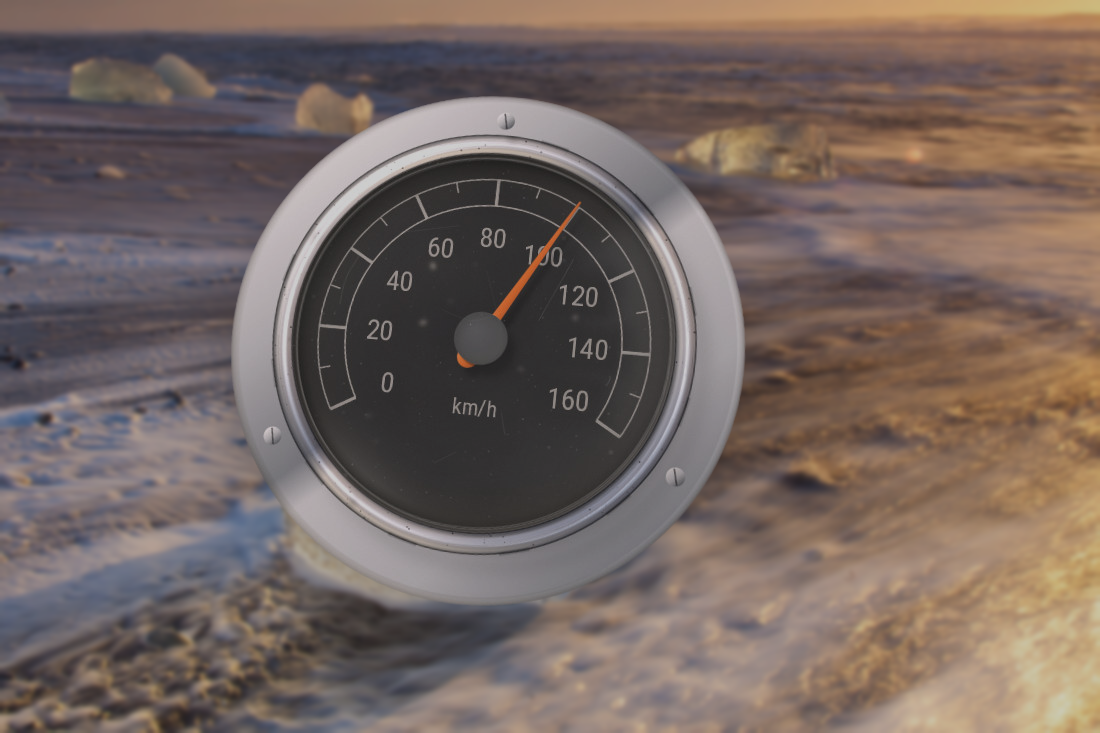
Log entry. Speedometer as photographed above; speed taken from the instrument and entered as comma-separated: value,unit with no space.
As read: 100,km/h
